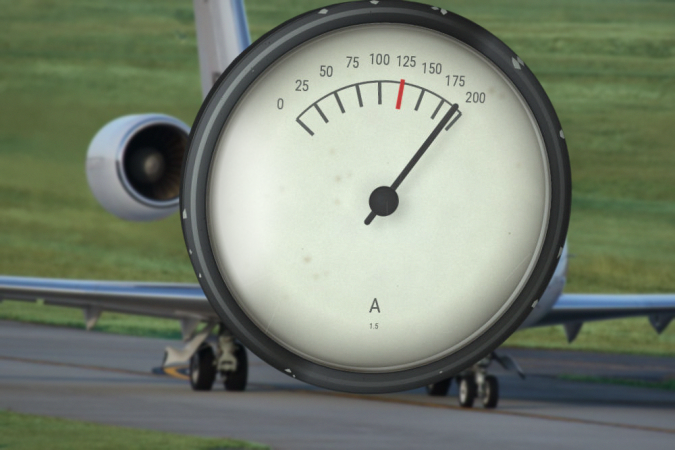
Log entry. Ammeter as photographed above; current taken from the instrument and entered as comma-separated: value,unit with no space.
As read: 187.5,A
